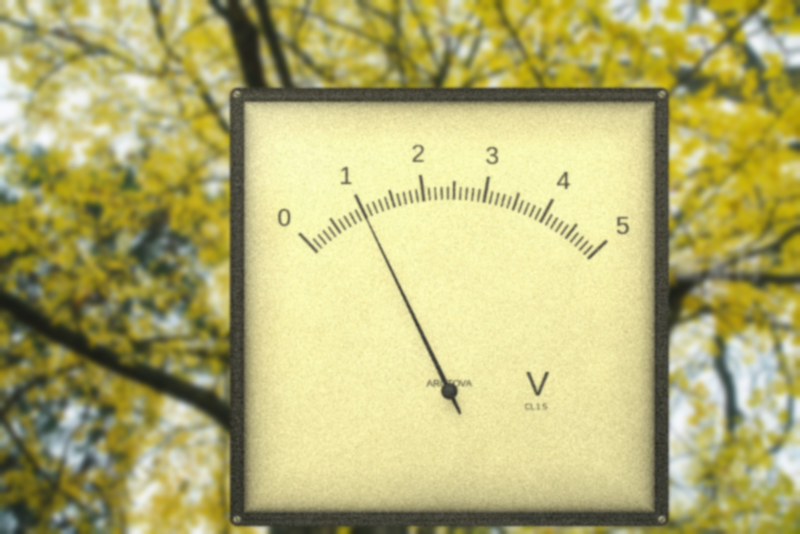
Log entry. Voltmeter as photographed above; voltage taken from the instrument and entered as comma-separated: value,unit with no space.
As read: 1,V
